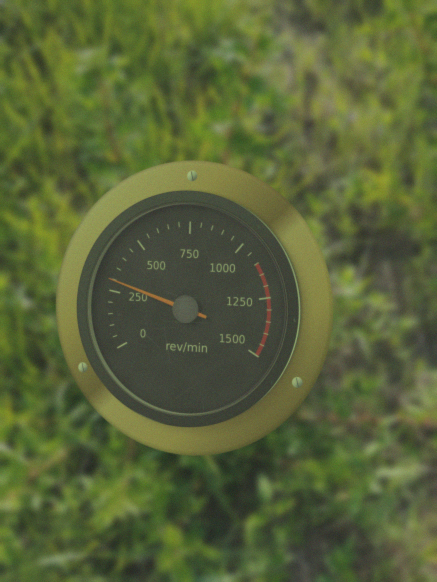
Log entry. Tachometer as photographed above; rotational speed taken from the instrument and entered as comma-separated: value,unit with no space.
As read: 300,rpm
